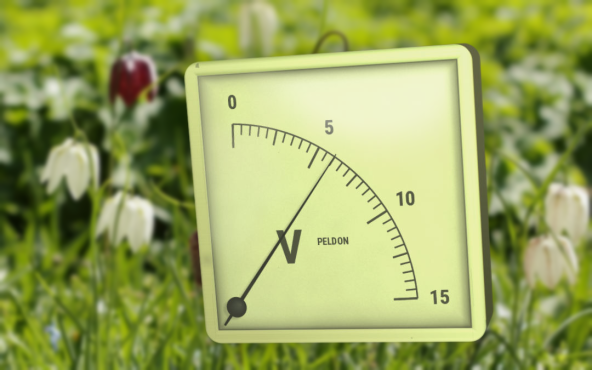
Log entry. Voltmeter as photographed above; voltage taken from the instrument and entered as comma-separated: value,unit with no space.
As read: 6,V
